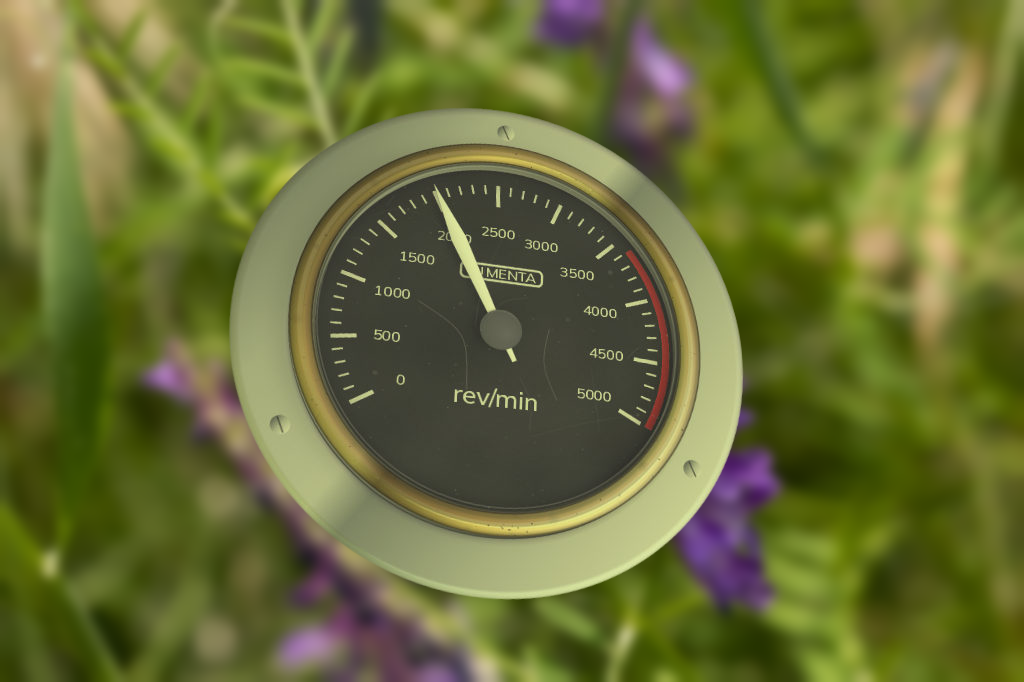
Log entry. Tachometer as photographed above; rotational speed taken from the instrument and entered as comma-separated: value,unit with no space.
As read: 2000,rpm
